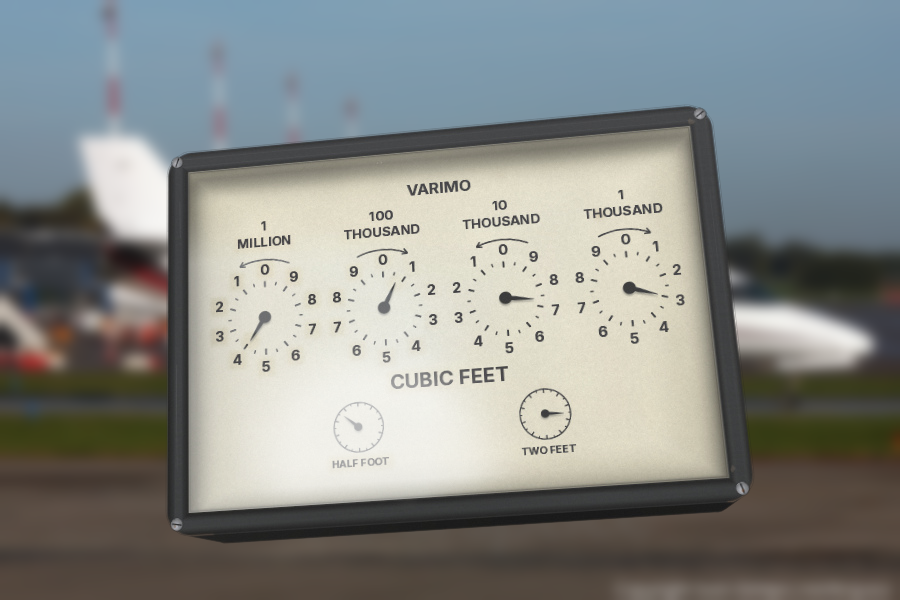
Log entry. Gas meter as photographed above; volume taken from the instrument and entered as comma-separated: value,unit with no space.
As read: 407300,ft³
